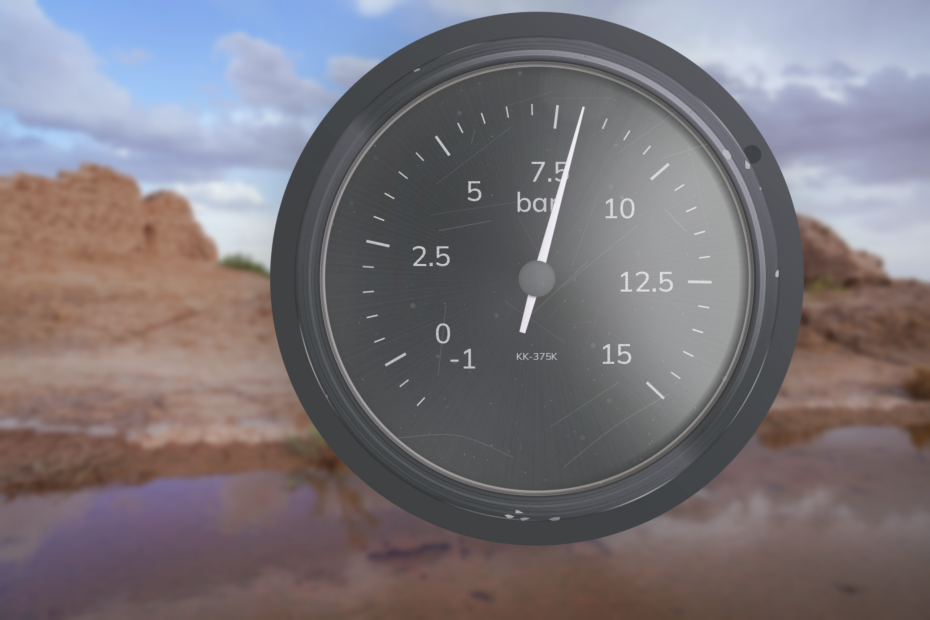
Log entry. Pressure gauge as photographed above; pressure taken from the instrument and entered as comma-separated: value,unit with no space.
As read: 8,bar
